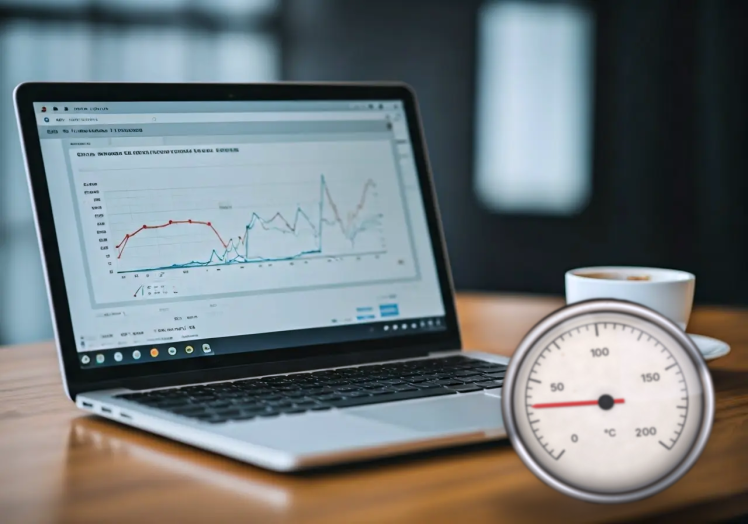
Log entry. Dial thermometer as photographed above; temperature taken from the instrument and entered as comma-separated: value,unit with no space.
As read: 35,°C
